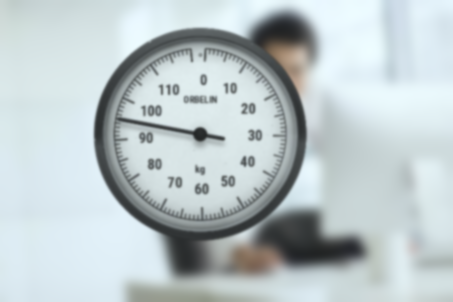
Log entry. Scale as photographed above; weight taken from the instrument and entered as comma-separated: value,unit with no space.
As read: 95,kg
